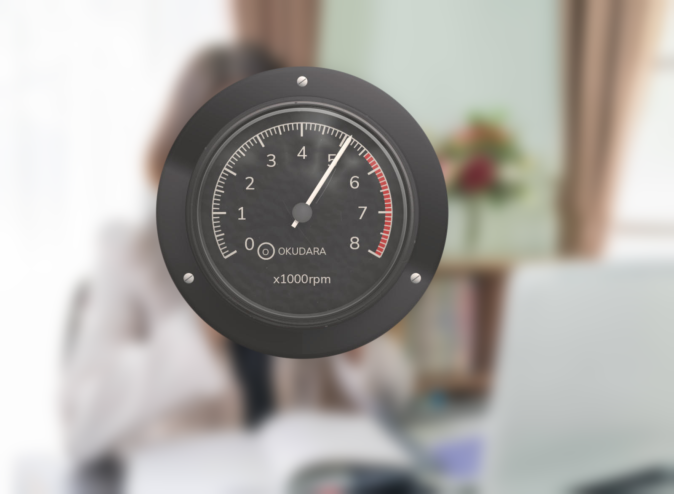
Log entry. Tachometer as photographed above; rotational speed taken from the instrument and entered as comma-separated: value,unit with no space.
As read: 5100,rpm
